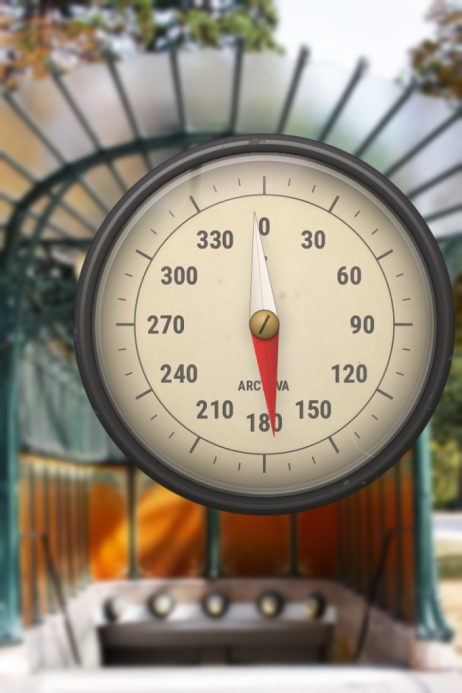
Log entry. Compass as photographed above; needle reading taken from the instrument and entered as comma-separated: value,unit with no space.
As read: 175,°
